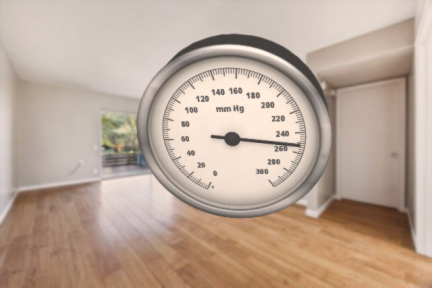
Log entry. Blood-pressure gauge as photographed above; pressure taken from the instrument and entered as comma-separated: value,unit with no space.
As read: 250,mmHg
